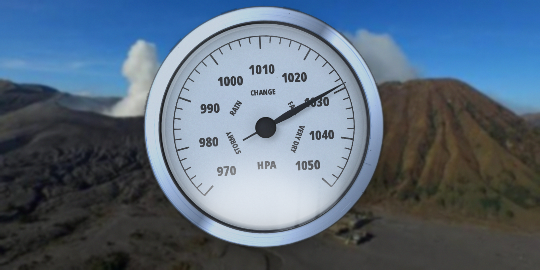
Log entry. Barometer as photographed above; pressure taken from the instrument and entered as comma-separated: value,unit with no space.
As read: 1029,hPa
